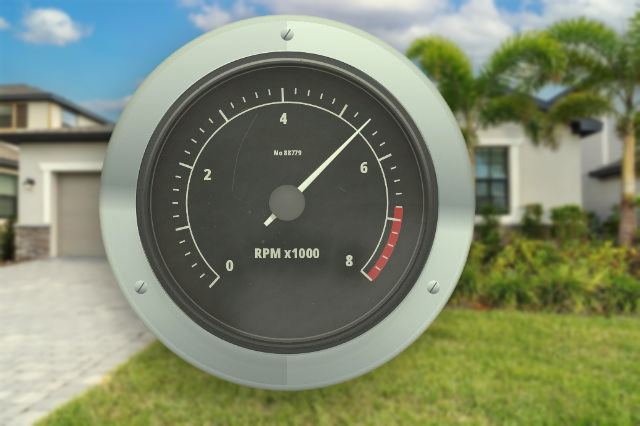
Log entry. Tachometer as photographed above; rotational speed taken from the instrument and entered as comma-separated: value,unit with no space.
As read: 5400,rpm
